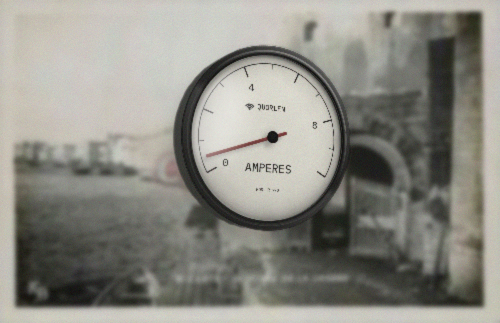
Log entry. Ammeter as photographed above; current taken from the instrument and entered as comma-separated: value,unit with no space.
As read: 0.5,A
